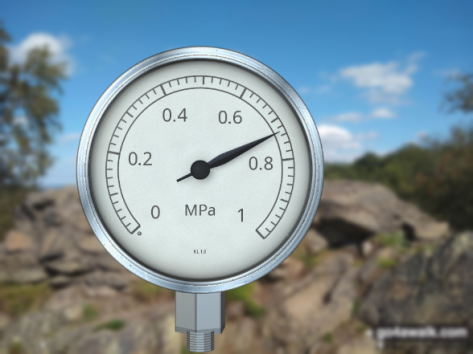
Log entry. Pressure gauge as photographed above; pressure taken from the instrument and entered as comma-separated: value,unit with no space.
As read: 0.73,MPa
